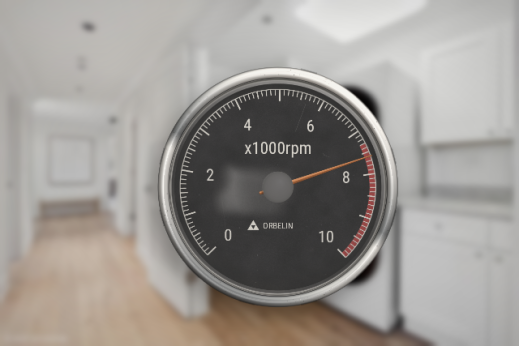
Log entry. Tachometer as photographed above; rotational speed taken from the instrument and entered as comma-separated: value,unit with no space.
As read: 7600,rpm
